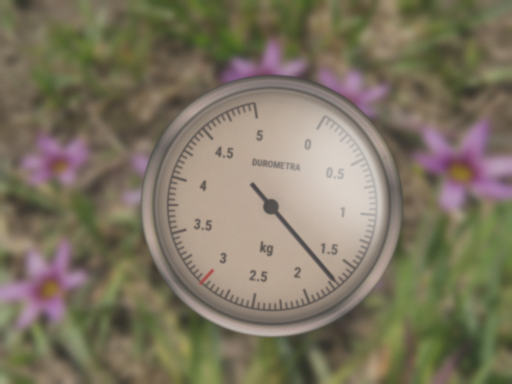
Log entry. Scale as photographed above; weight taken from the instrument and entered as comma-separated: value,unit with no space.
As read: 1.7,kg
